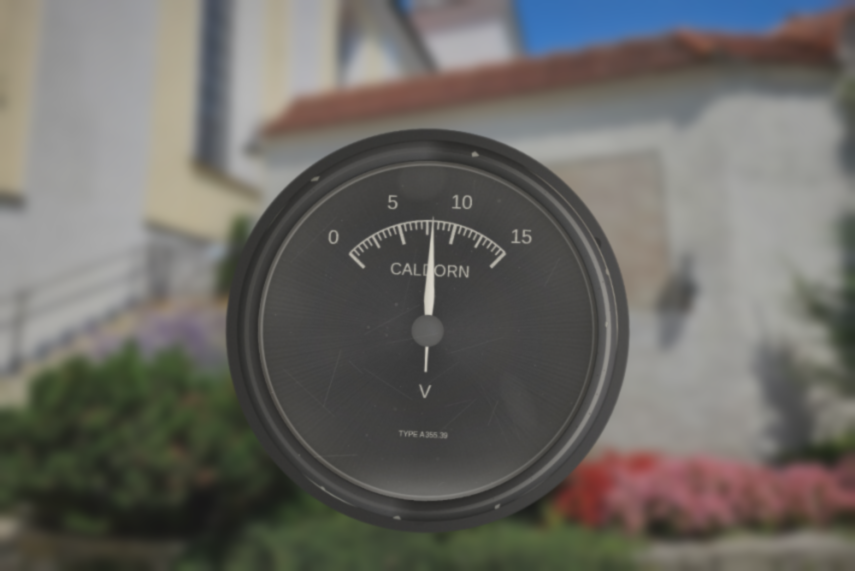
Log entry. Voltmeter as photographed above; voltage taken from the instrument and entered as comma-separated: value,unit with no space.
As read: 8,V
